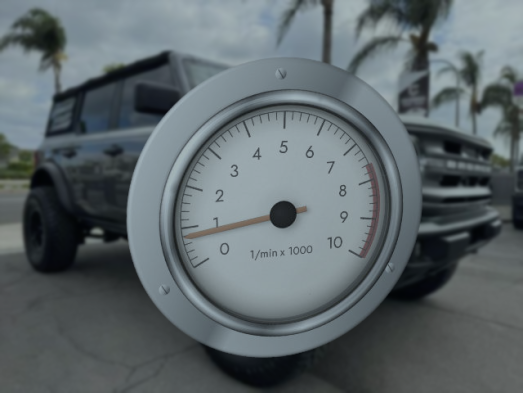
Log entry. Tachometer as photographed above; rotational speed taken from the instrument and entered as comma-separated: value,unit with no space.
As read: 800,rpm
